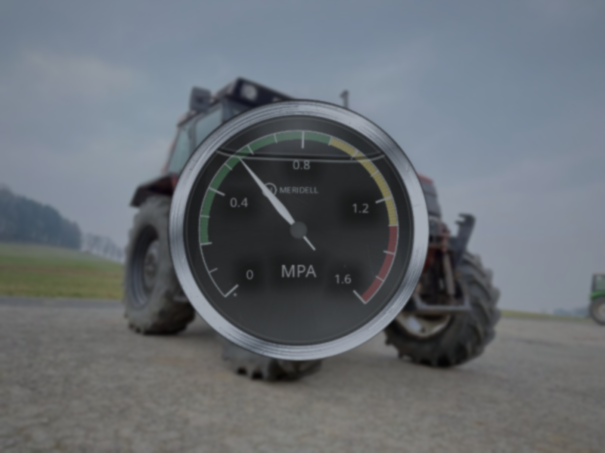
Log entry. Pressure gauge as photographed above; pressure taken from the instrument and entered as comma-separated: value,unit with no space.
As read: 0.55,MPa
